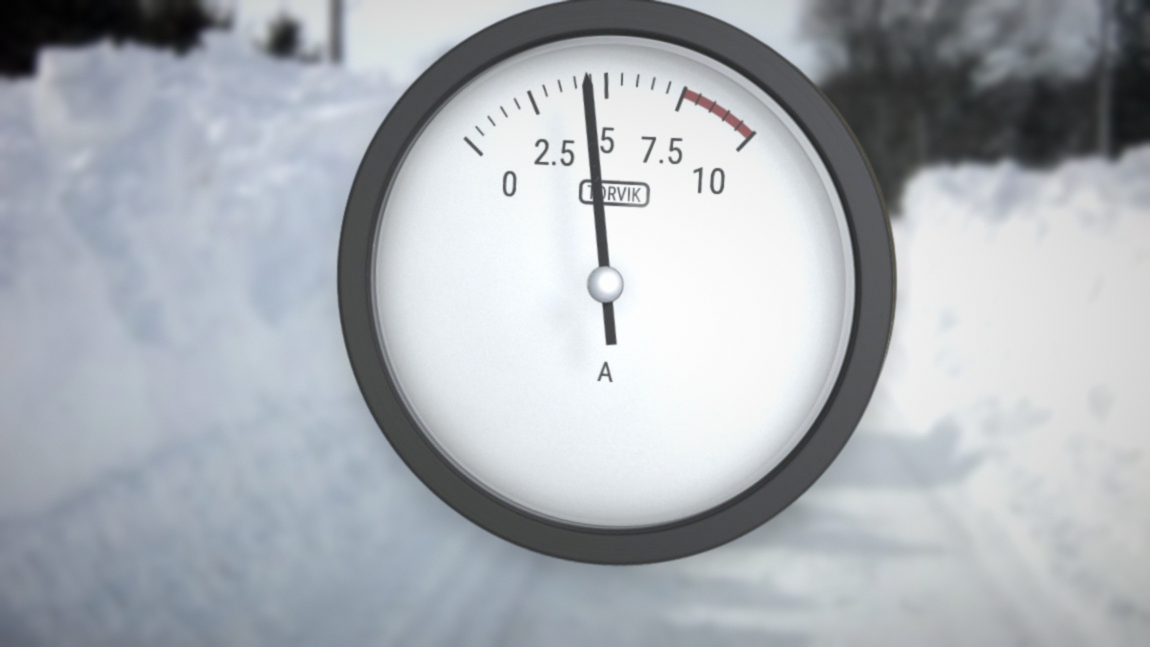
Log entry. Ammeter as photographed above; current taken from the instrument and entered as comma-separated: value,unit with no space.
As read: 4.5,A
